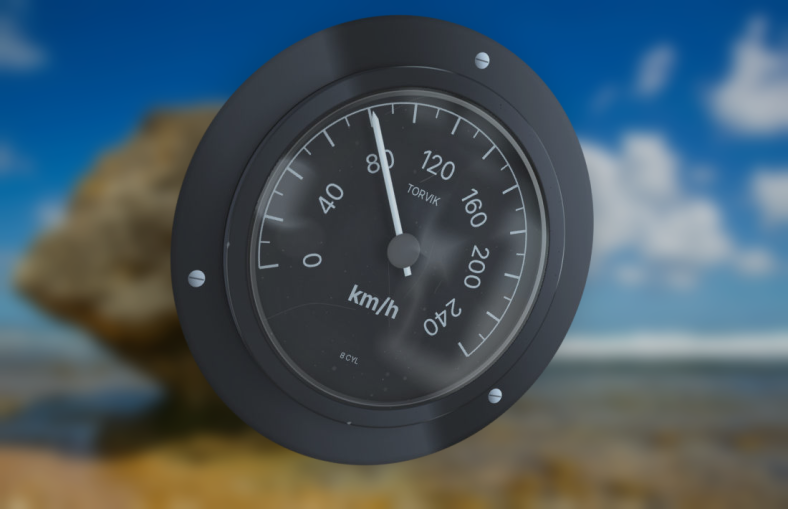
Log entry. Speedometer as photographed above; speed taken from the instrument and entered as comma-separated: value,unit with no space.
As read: 80,km/h
